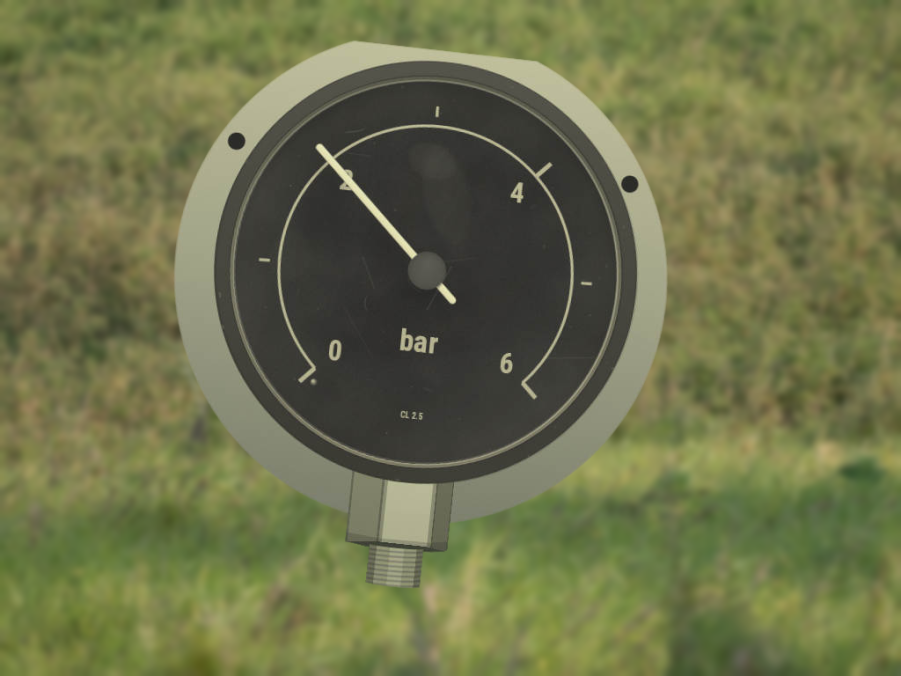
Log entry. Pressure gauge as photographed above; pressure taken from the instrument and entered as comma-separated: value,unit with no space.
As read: 2,bar
